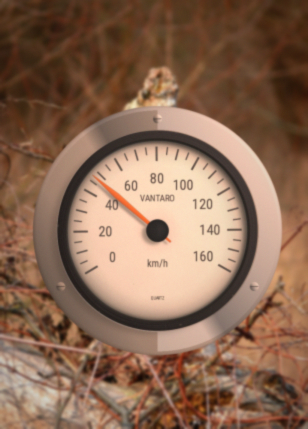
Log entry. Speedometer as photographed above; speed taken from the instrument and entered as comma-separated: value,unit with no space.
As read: 47.5,km/h
